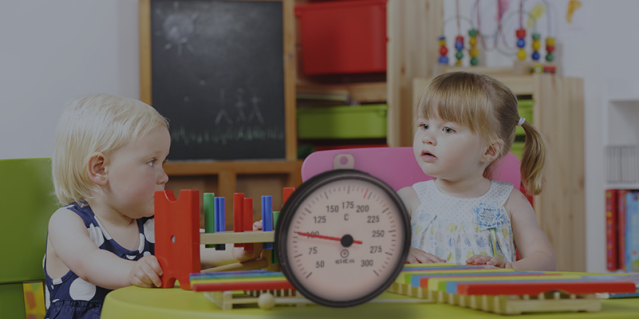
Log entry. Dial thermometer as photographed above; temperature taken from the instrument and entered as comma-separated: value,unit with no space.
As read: 100,°C
